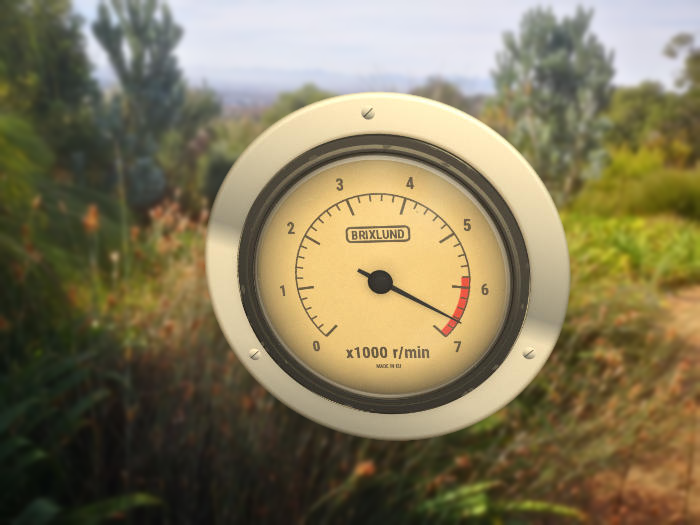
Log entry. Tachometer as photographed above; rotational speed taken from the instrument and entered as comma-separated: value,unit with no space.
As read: 6600,rpm
